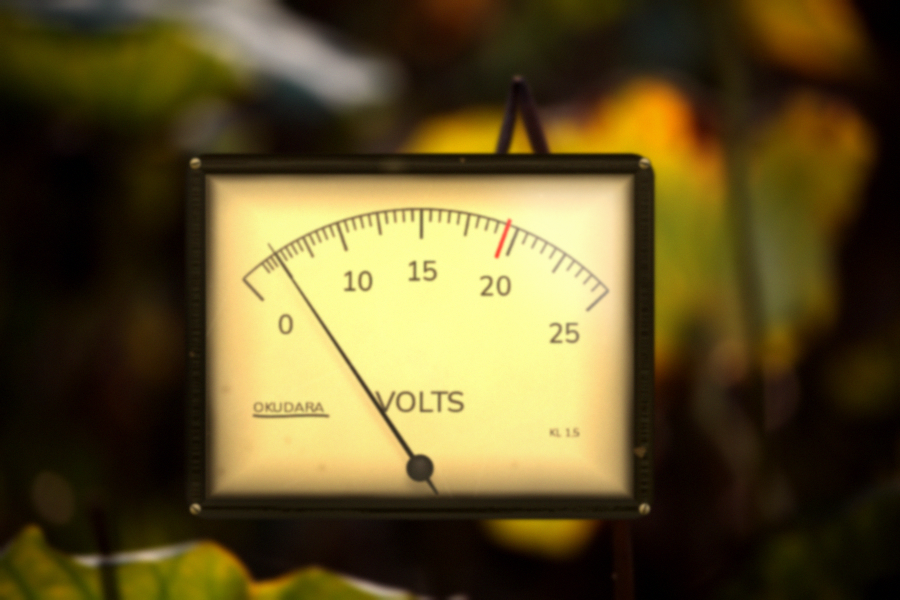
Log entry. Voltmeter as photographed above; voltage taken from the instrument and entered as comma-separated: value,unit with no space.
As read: 5,V
